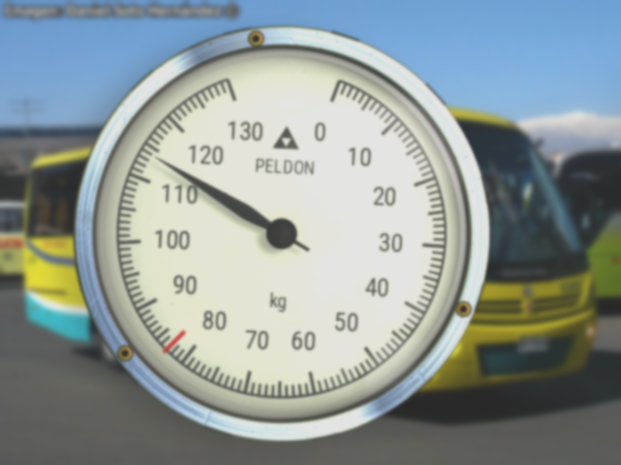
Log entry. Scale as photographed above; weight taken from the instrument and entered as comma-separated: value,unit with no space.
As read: 114,kg
